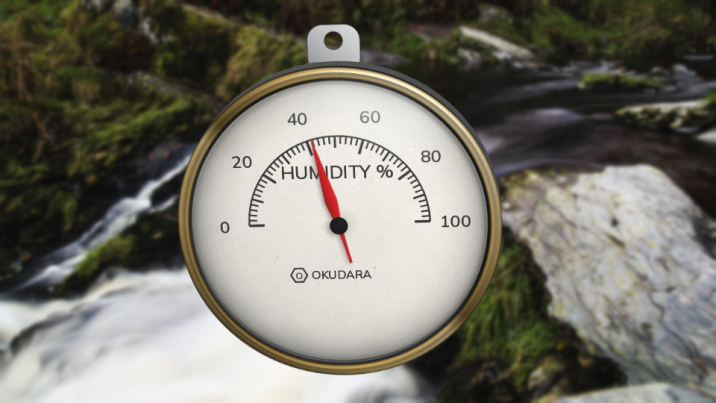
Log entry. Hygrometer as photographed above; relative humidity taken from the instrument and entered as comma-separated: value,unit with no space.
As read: 42,%
